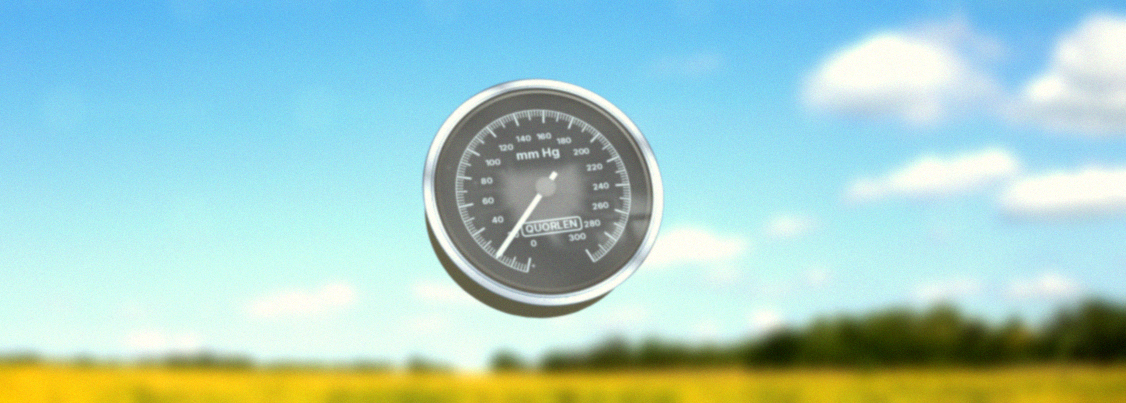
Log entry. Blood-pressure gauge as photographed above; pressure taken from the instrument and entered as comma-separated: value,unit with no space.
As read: 20,mmHg
